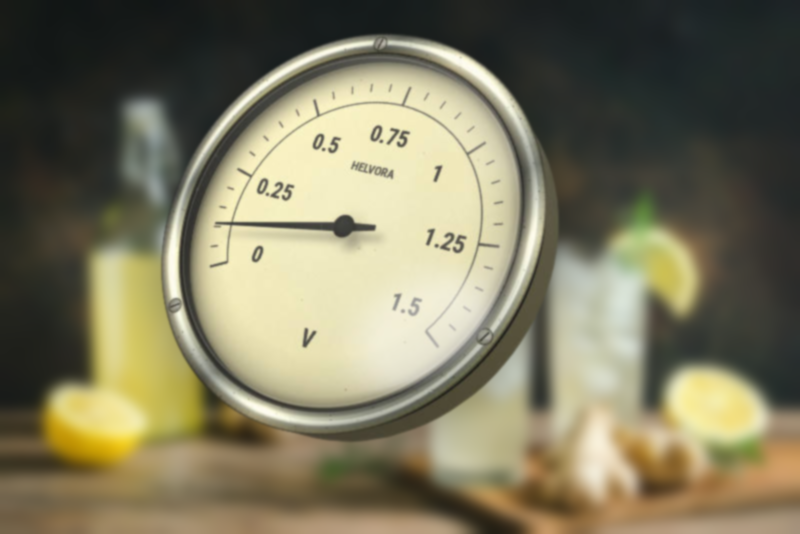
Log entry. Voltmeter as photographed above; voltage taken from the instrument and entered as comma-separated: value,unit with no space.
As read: 0.1,V
